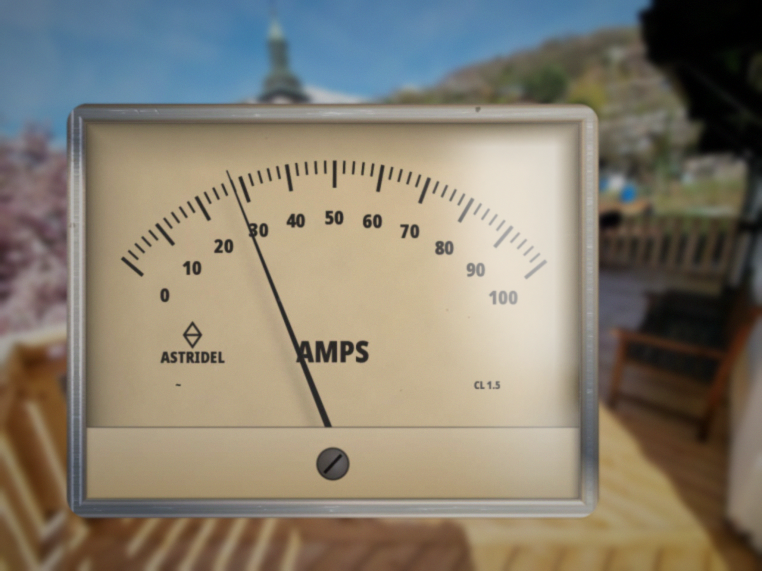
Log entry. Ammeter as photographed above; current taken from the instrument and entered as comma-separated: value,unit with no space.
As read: 28,A
